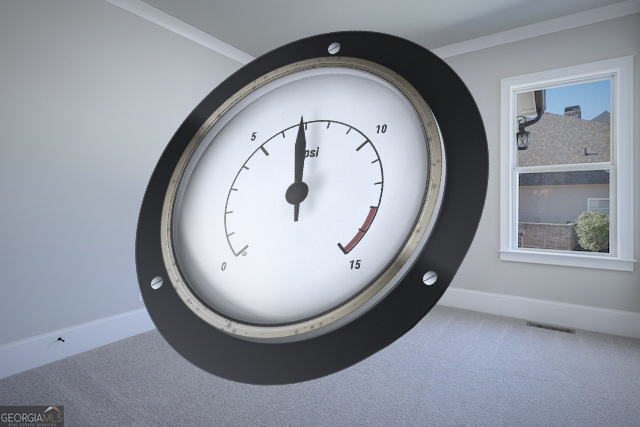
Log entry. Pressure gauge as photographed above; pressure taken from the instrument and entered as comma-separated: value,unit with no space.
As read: 7,psi
